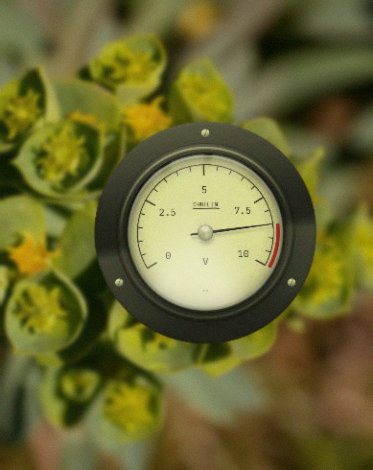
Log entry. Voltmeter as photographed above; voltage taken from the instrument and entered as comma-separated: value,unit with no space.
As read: 8.5,V
